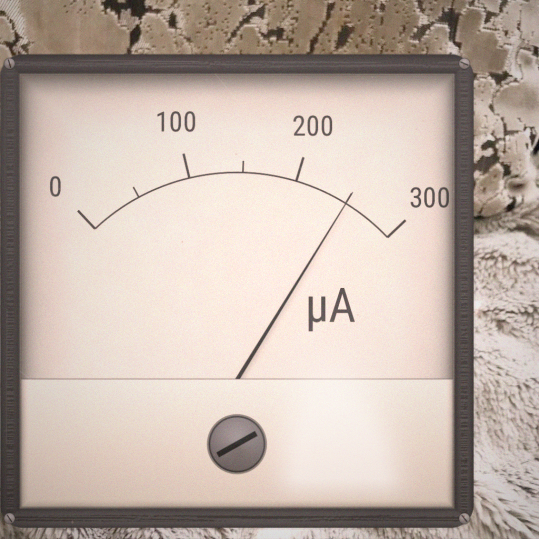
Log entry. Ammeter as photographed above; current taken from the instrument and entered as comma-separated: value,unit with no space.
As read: 250,µA
